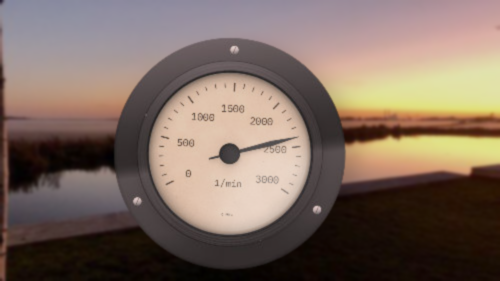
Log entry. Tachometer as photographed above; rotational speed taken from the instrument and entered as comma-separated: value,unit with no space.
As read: 2400,rpm
